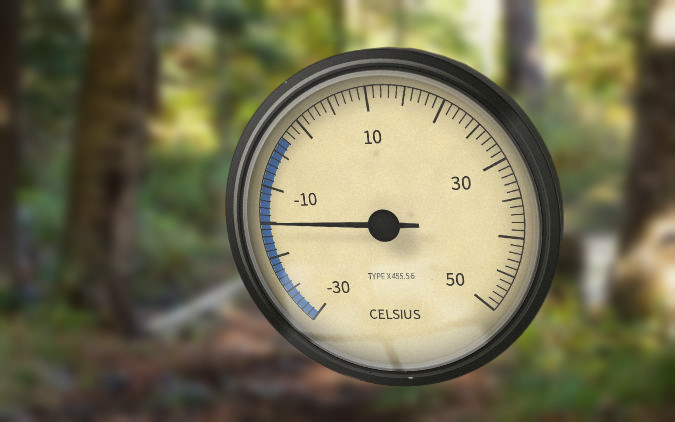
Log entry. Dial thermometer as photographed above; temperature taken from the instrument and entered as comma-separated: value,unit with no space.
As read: -15,°C
